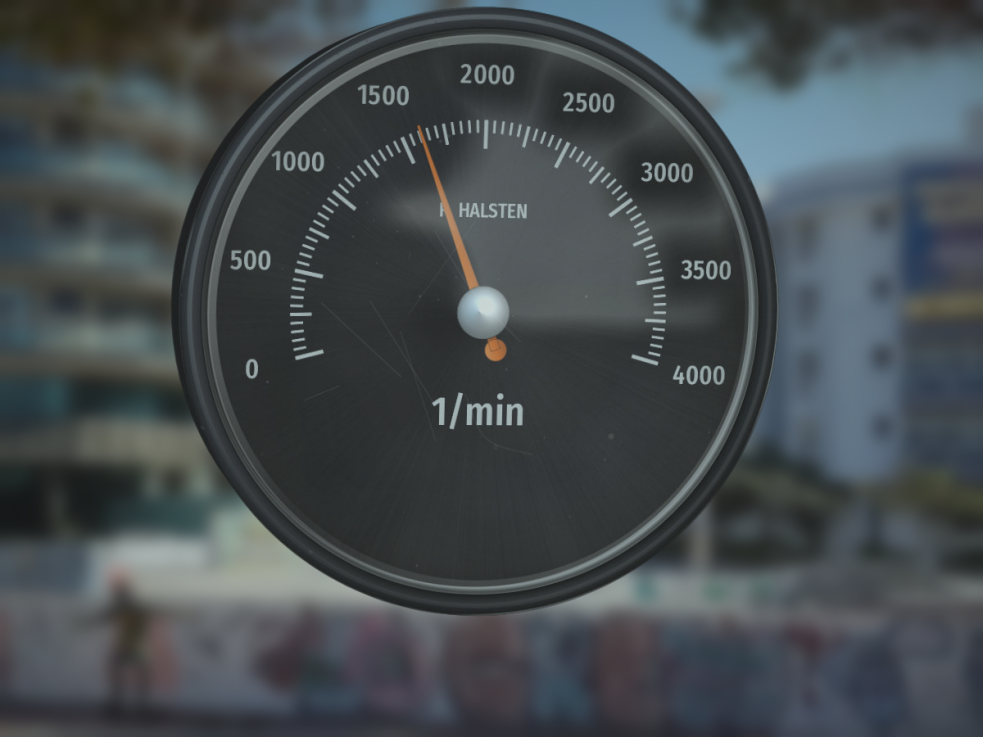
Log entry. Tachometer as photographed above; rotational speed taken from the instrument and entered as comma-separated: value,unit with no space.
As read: 1600,rpm
